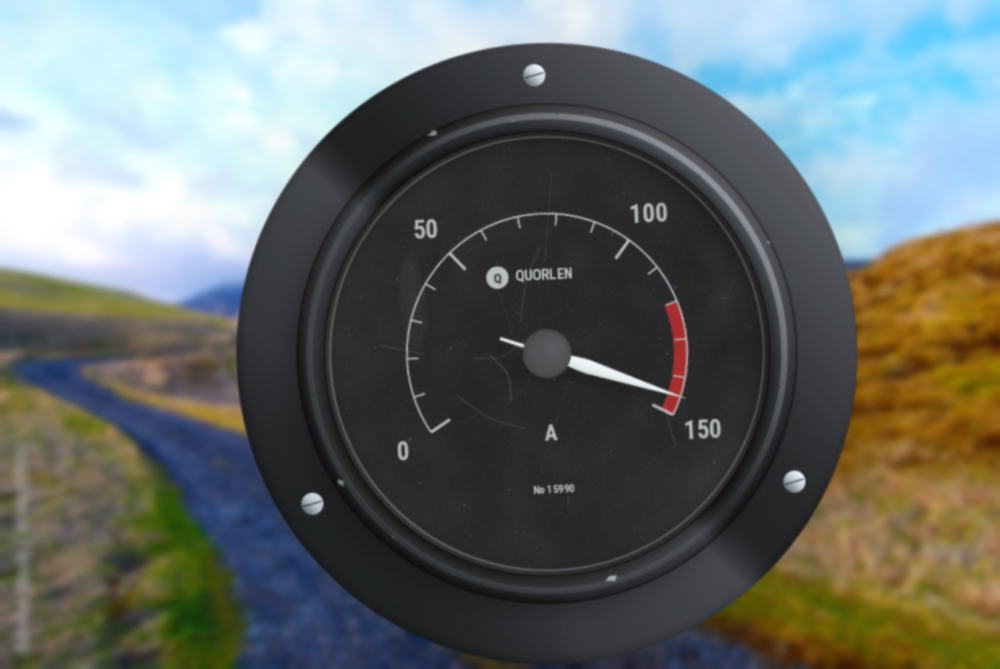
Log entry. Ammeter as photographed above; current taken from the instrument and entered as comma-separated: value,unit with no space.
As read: 145,A
